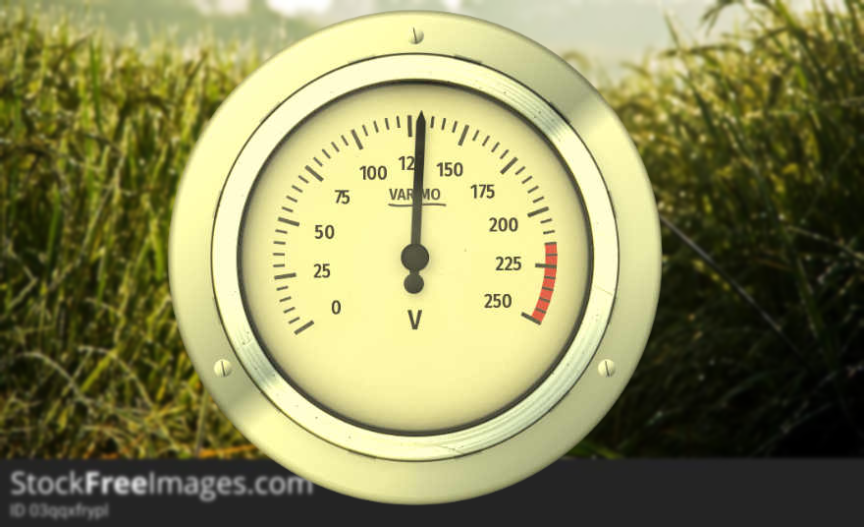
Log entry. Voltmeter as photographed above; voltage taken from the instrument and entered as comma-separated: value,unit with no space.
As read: 130,V
